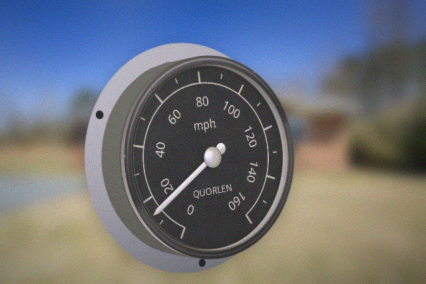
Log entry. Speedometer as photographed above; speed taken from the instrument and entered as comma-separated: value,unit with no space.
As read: 15,mph
